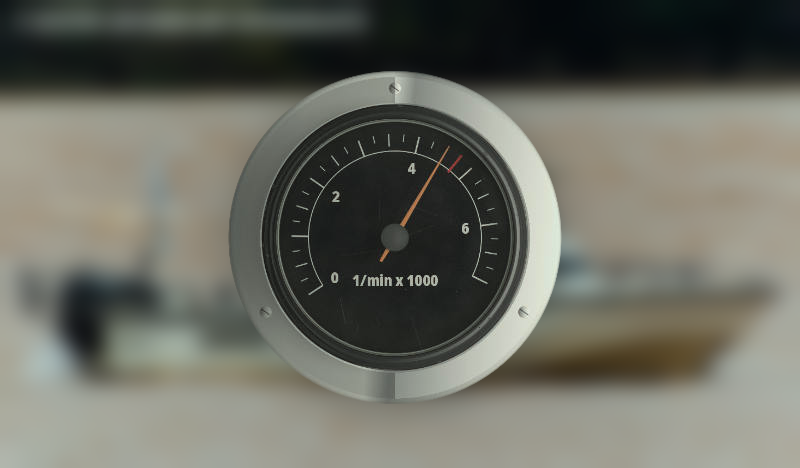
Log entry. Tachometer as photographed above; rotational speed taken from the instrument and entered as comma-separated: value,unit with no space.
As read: 4500,rpm
